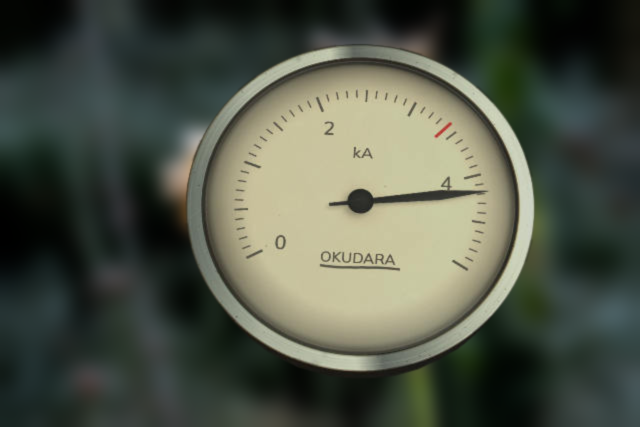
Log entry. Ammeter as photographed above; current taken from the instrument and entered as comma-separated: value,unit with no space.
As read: 4.2,kA
